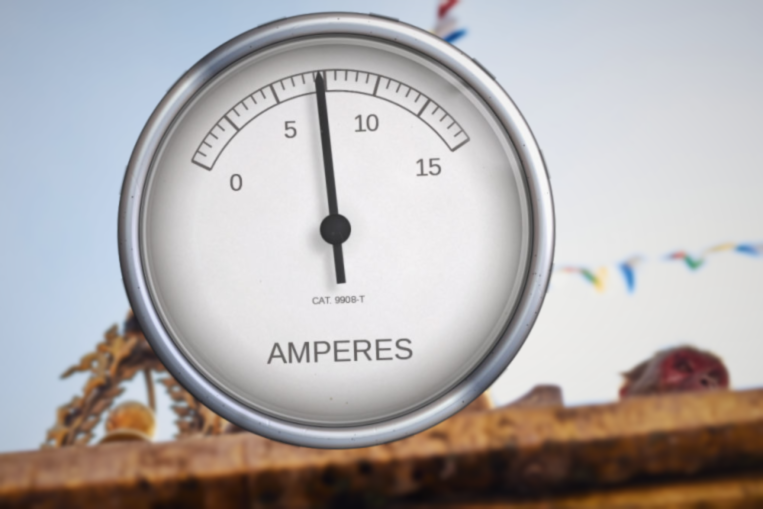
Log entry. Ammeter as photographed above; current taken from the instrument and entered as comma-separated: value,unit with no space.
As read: 7.25,A
